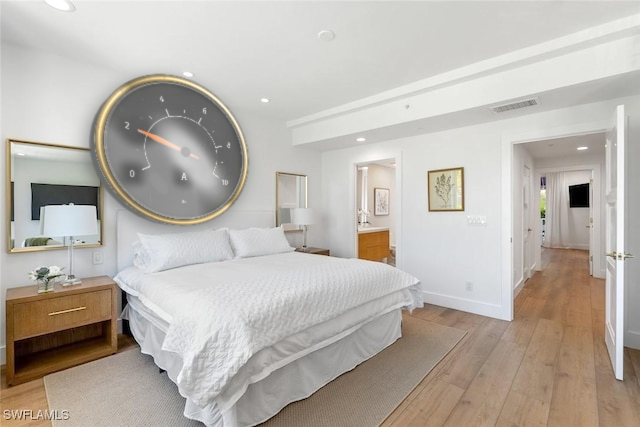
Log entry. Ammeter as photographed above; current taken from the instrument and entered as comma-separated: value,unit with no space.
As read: 2,A
